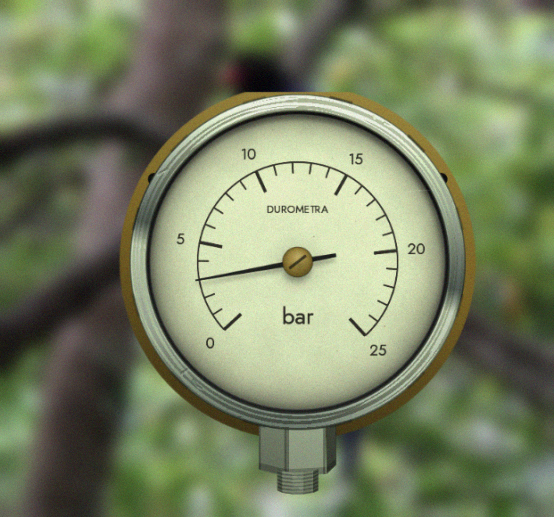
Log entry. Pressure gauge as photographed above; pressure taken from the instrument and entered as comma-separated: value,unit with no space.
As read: 3,bar
